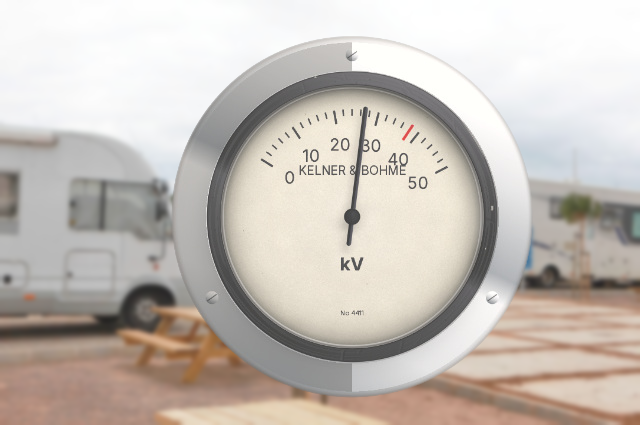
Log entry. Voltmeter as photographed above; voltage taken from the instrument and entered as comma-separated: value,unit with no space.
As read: 27,kV
